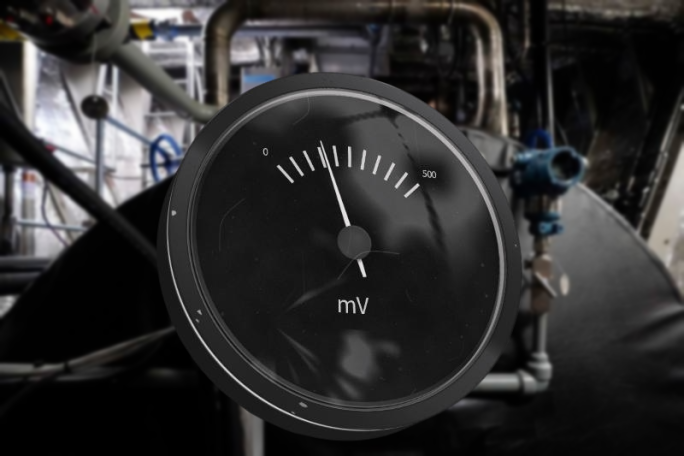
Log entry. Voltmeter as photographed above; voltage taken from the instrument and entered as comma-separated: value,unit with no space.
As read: 150,mV
